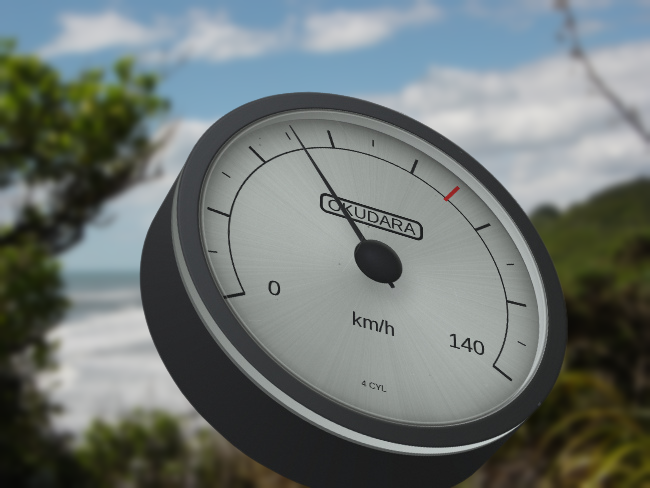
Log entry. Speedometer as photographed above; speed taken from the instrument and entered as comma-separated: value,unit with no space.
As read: 50,km/h
